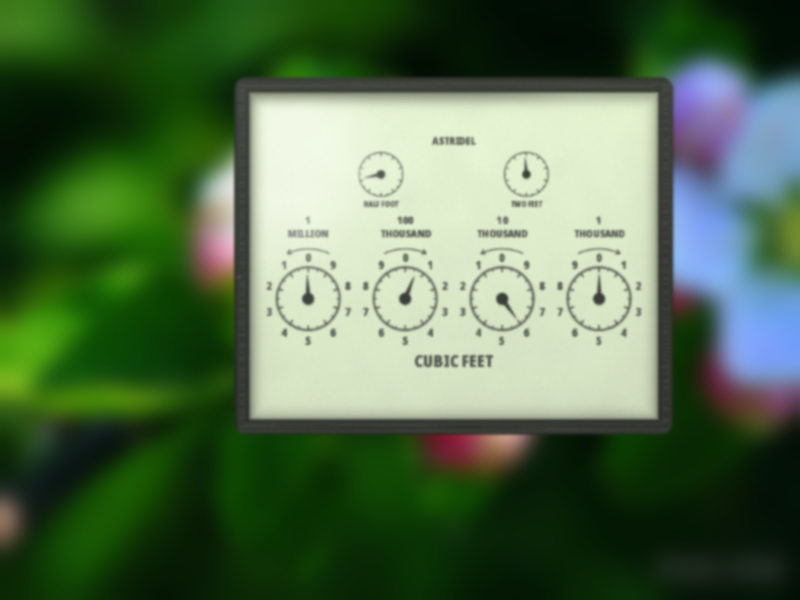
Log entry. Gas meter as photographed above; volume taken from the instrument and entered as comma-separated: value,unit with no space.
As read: 6000,ft³
